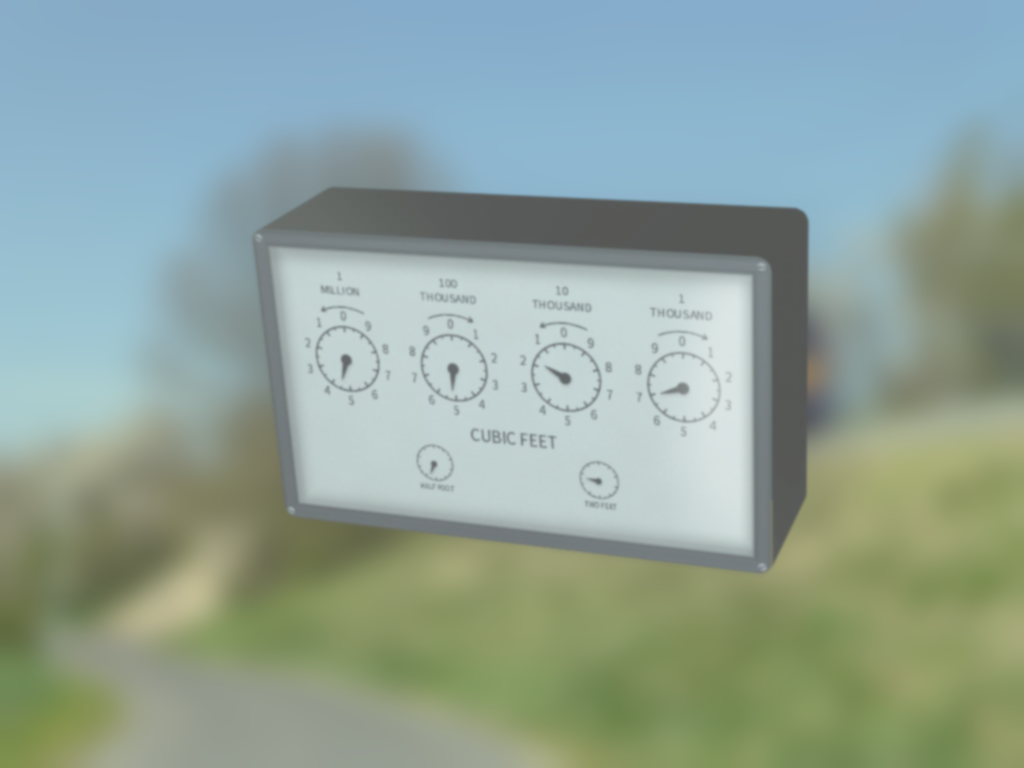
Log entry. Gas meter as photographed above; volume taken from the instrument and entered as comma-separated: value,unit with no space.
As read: 451700,ft³
